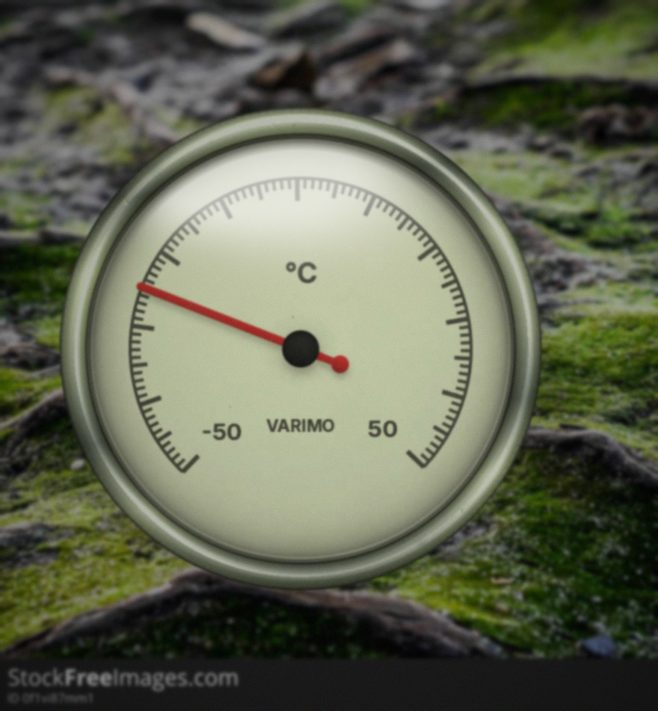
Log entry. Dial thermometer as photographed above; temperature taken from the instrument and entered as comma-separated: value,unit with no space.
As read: -25,°C
